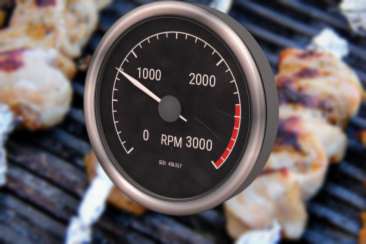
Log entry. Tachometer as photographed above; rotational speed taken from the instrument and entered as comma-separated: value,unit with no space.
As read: 800,rpm
